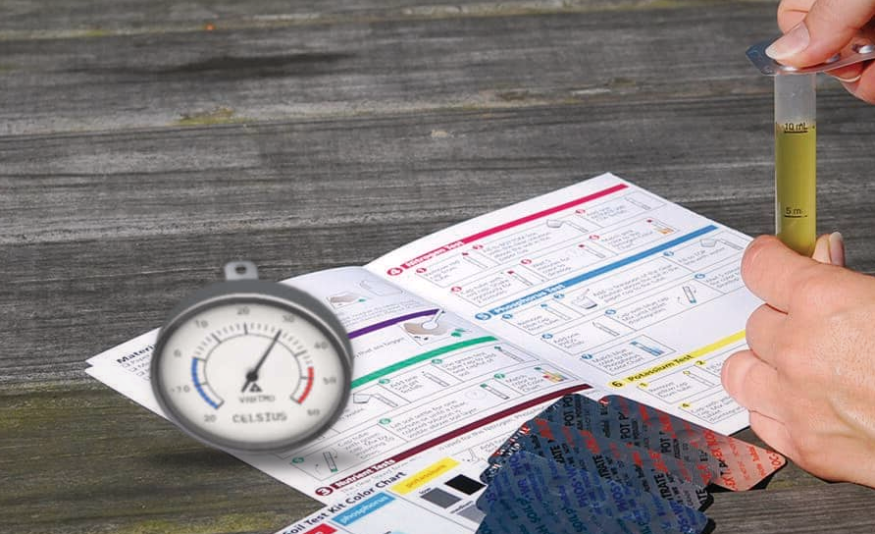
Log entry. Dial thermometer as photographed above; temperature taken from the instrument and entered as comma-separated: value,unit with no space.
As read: 30,°C
